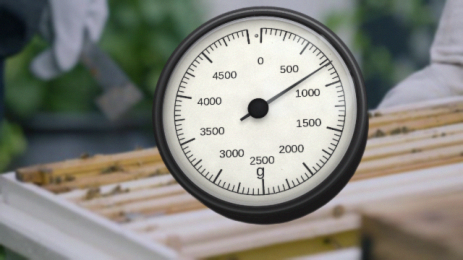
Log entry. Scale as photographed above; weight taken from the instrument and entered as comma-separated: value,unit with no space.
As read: 800,g
